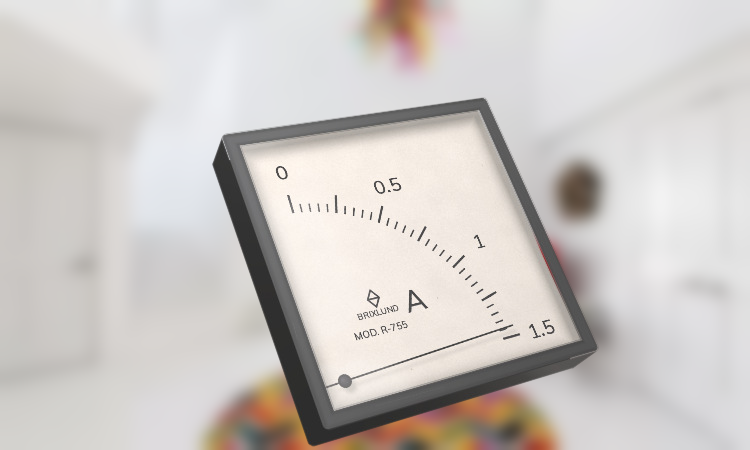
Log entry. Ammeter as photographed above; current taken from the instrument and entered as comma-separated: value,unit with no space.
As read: 1.45,A
